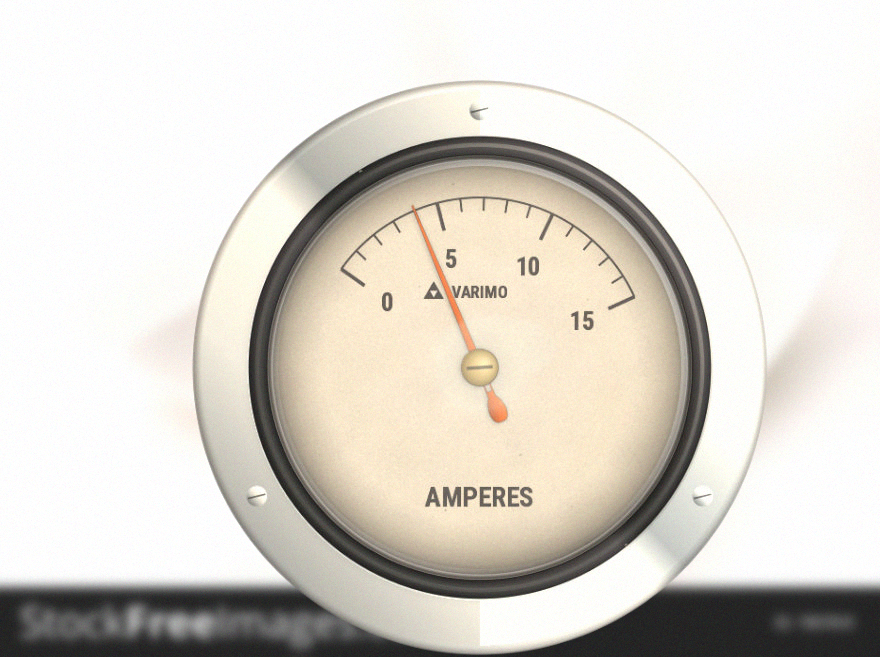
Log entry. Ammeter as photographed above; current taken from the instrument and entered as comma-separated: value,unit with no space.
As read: 4,A
